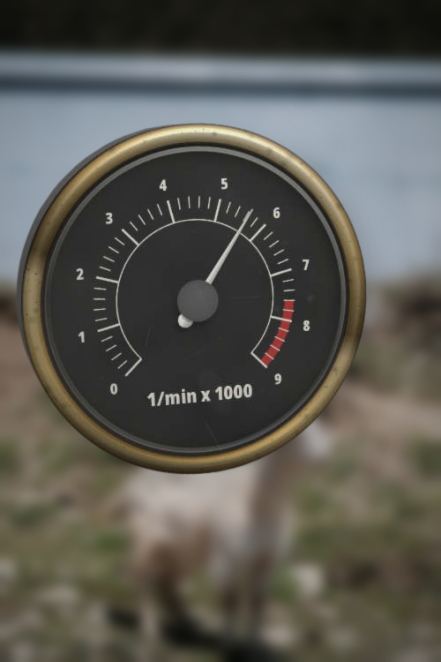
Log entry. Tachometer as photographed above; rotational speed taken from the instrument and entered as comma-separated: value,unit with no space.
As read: 5600,rpm
